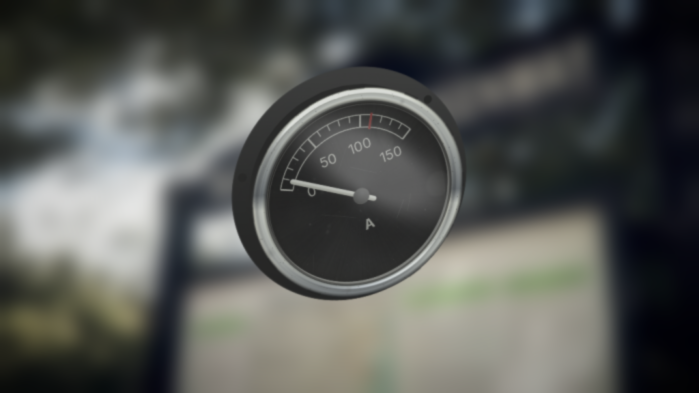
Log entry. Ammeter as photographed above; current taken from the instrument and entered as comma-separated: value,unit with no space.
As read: 10,A
